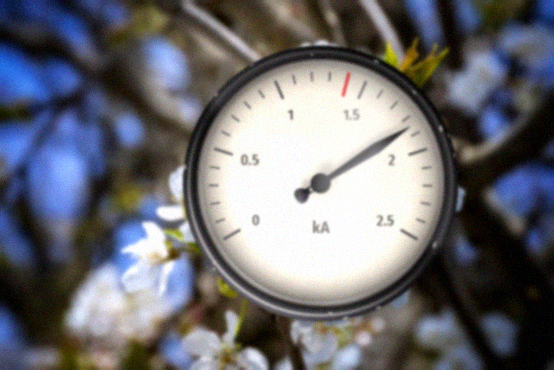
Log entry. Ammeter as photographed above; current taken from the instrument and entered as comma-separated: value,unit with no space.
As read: 1.85,kA
